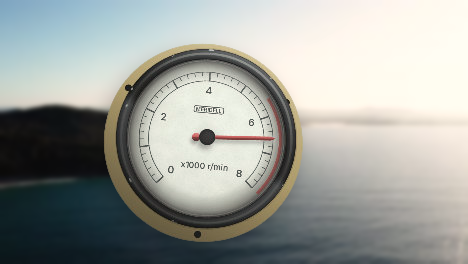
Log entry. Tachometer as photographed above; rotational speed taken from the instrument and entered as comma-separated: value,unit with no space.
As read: 6600,rpm
